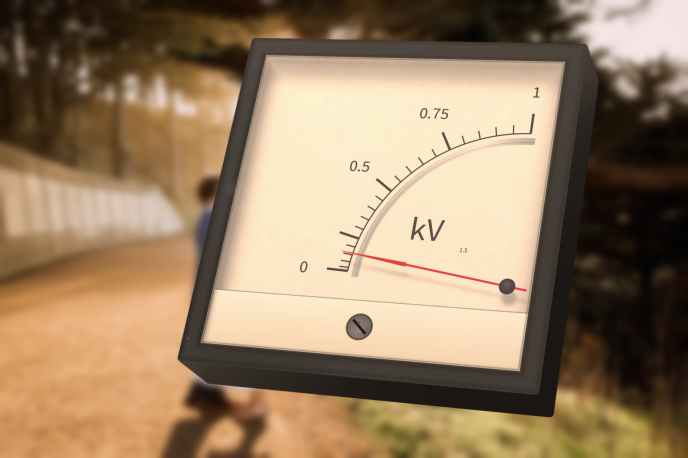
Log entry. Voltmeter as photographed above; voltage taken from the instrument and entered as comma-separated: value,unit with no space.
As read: 0.15,kV
